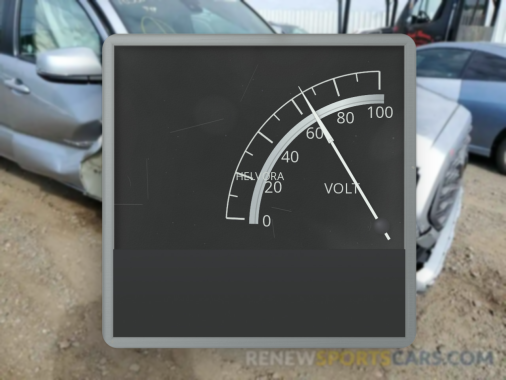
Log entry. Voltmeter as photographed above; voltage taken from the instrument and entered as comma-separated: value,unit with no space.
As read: 65,V
